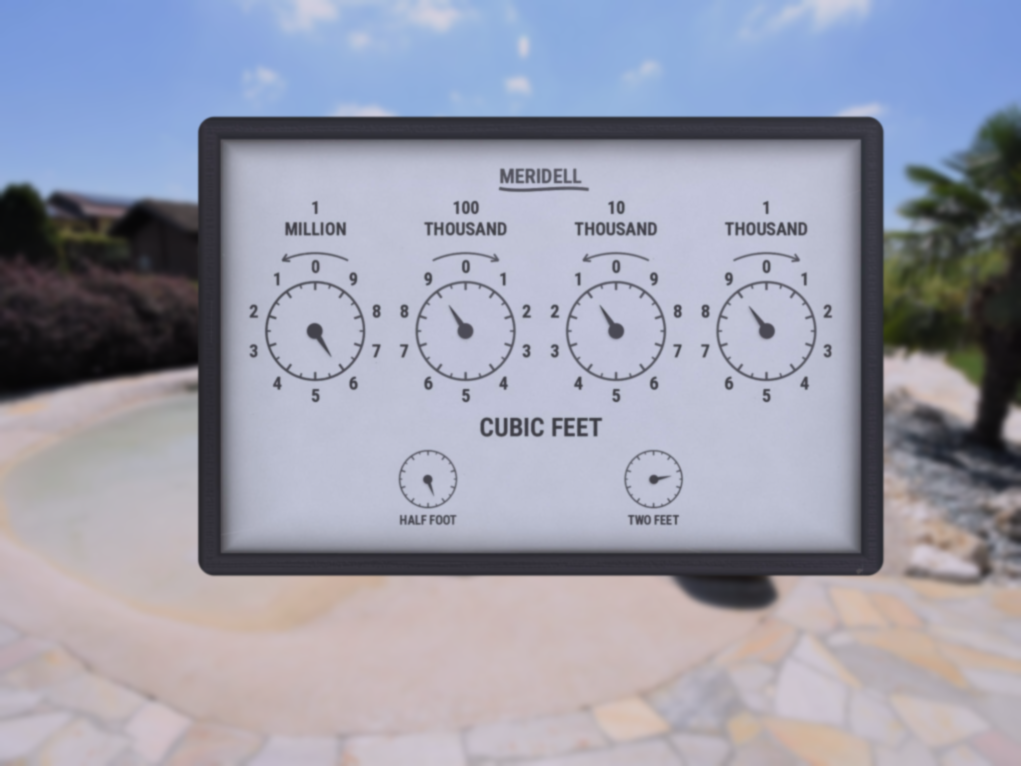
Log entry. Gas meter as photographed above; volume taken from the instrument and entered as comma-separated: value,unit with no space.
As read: 590900,ft³
